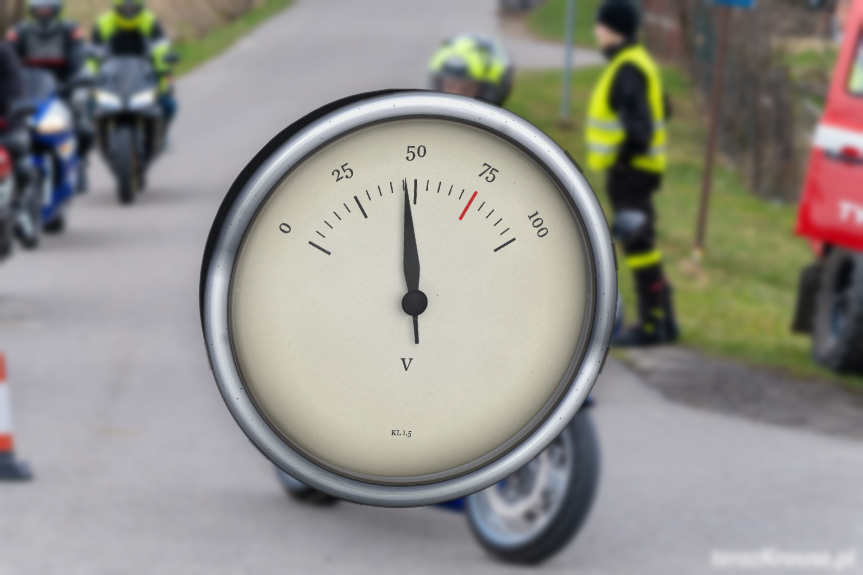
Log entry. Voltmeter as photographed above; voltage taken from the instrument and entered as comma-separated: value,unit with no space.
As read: 45,V
